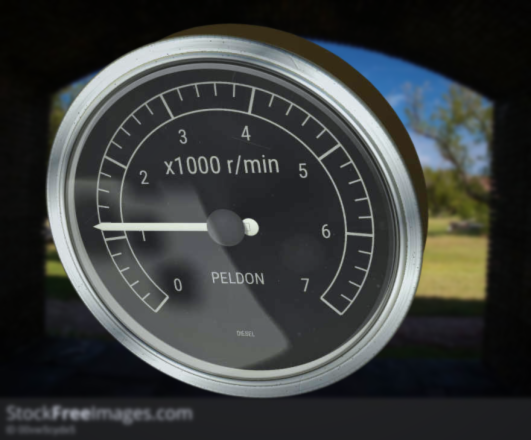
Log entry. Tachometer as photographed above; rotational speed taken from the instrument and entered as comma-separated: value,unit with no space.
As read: 1200,rpm
